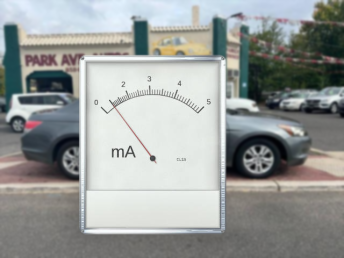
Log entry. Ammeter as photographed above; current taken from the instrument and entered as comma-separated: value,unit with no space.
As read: 1,mA
